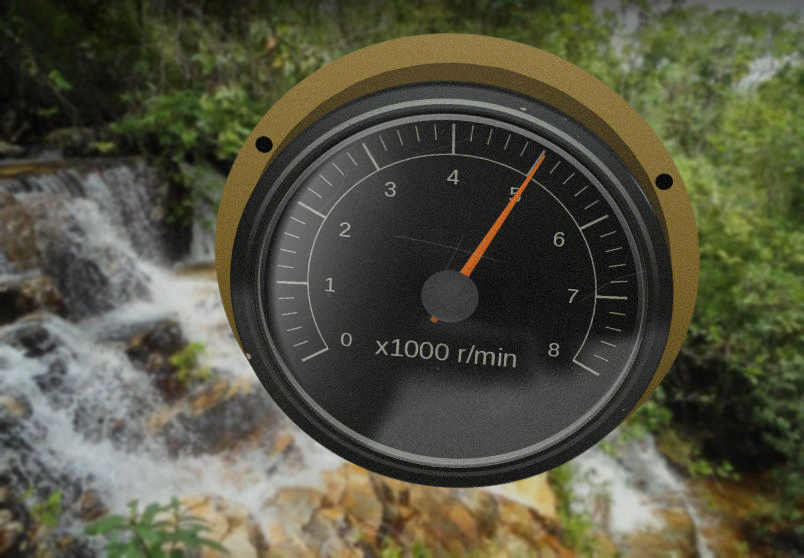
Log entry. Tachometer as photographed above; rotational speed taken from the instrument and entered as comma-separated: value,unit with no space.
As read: 5000,rpm
